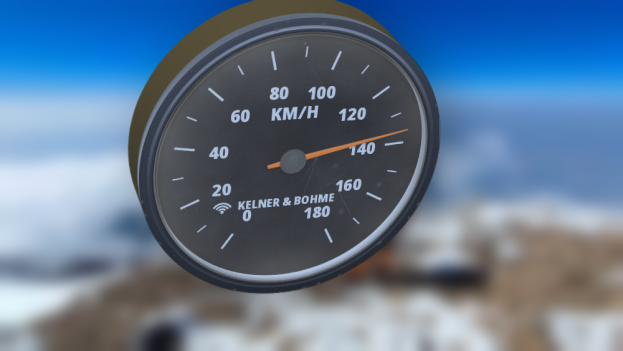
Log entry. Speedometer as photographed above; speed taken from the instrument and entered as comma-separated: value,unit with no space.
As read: 135,km/h
